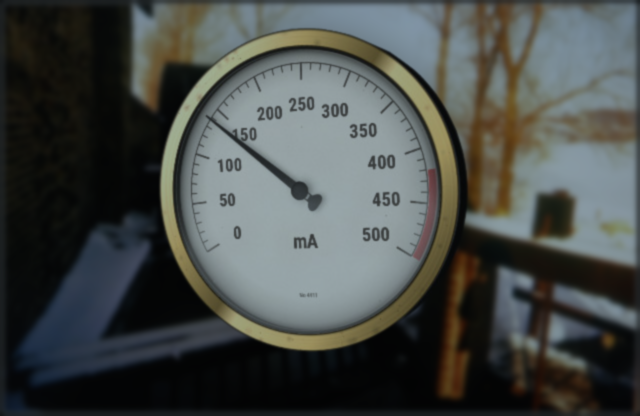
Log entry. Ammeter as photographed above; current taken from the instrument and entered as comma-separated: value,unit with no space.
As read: 140,mA
